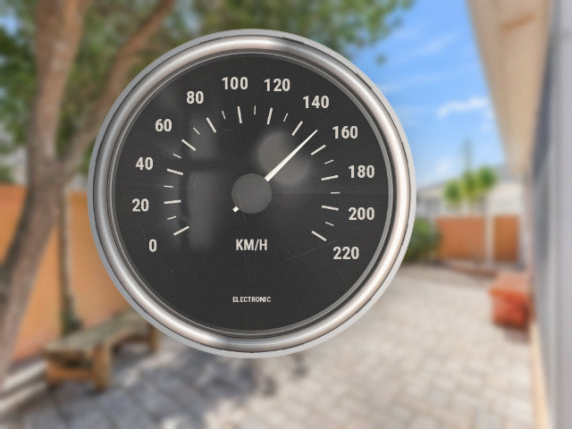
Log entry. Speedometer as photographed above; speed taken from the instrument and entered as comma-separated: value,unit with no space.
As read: 150,km/h
